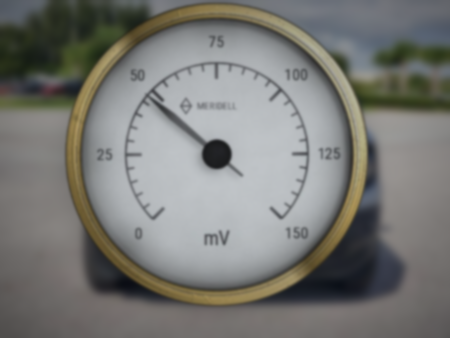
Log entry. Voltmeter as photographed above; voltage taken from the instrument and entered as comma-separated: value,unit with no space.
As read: 47.5,mV
